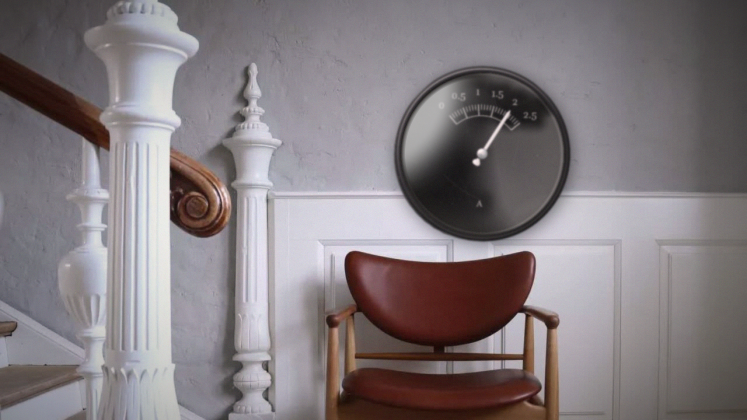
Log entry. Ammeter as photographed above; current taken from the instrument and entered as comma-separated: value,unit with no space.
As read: 2,A
